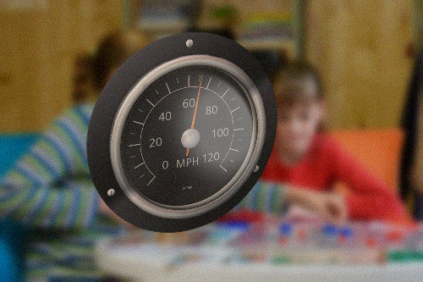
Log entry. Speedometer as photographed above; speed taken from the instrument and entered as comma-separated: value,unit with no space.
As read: 65,mph
